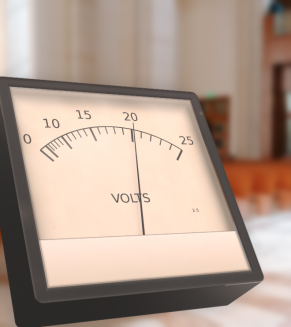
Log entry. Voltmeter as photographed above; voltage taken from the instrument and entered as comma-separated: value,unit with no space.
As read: 20,V
